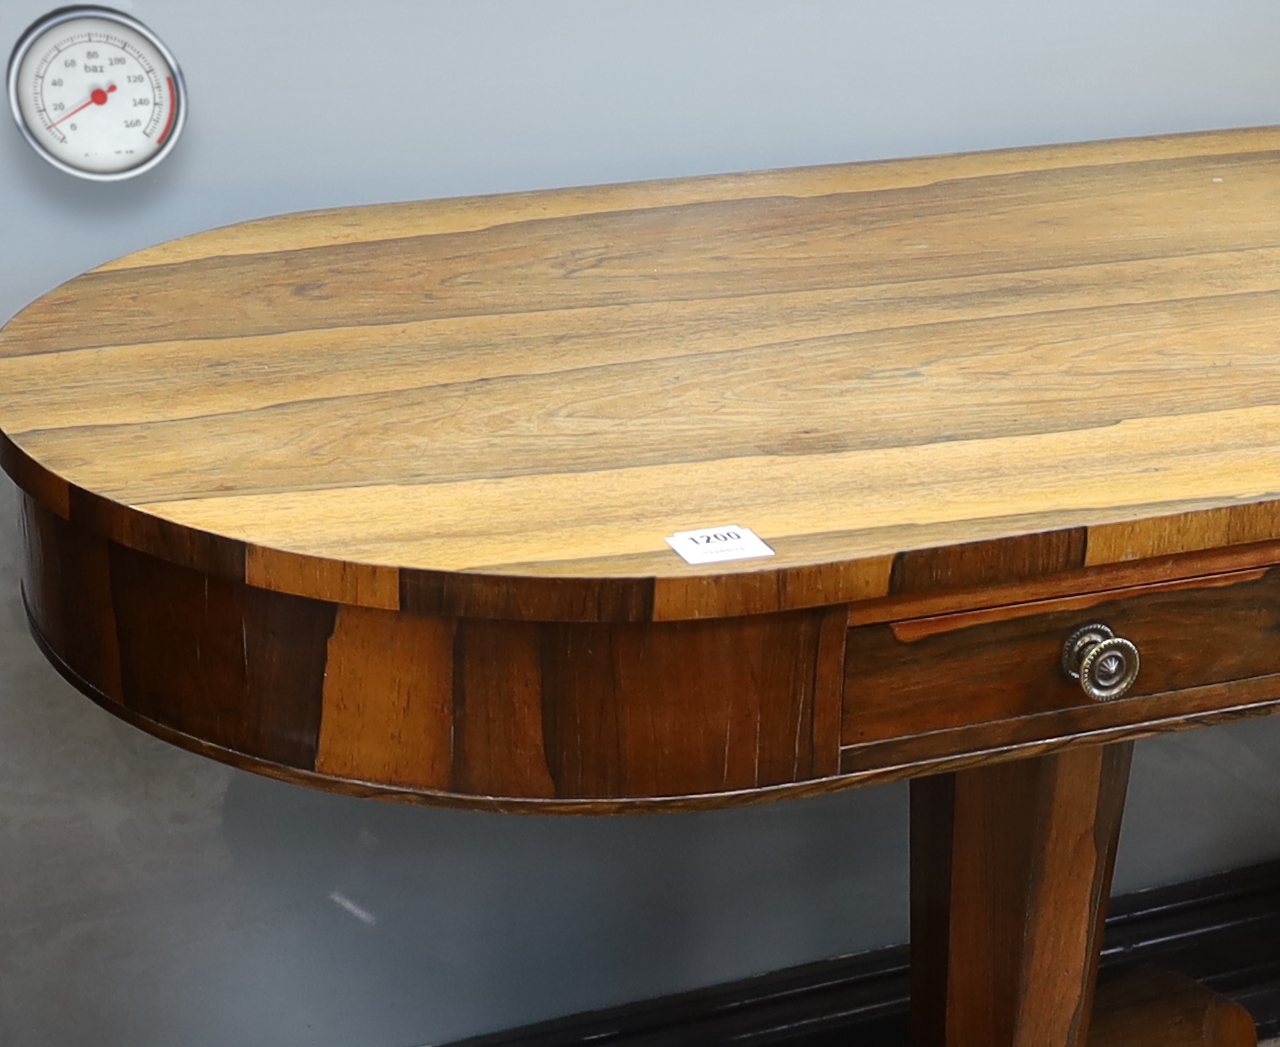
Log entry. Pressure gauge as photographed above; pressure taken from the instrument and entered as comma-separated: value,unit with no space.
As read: 10,bar
